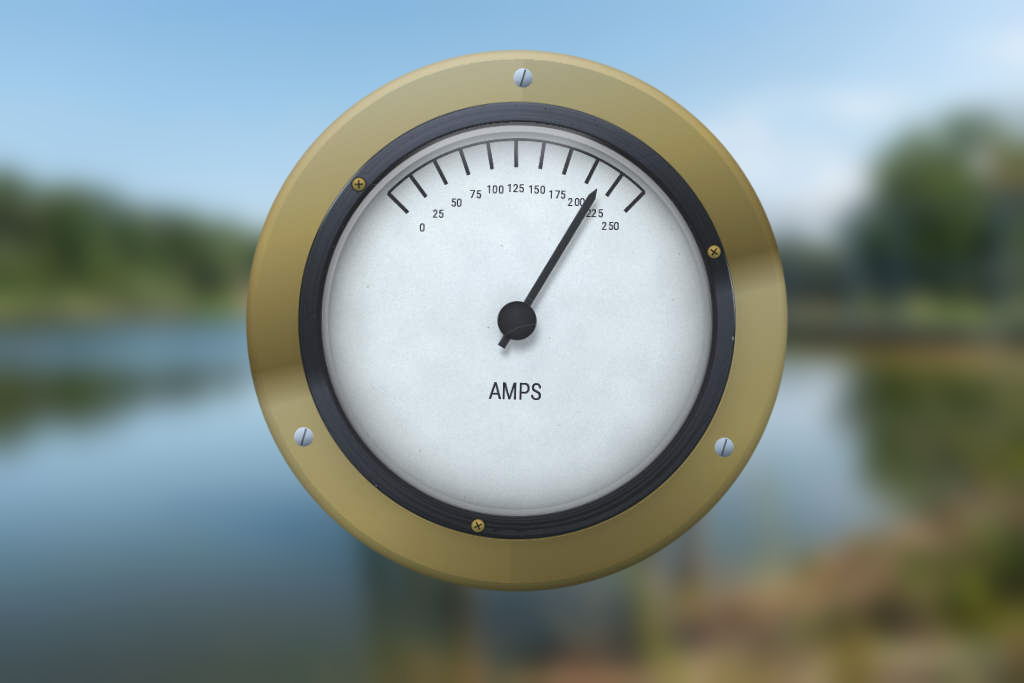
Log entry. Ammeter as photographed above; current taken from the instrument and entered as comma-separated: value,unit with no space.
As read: 212.5,A
